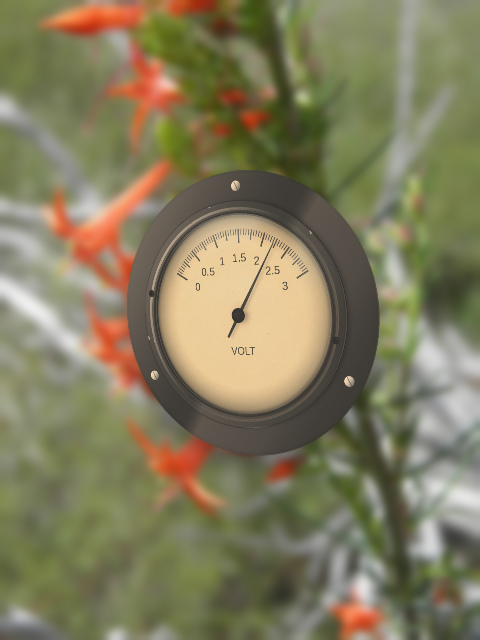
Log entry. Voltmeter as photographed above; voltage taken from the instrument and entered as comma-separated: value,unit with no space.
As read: 2.25,V
